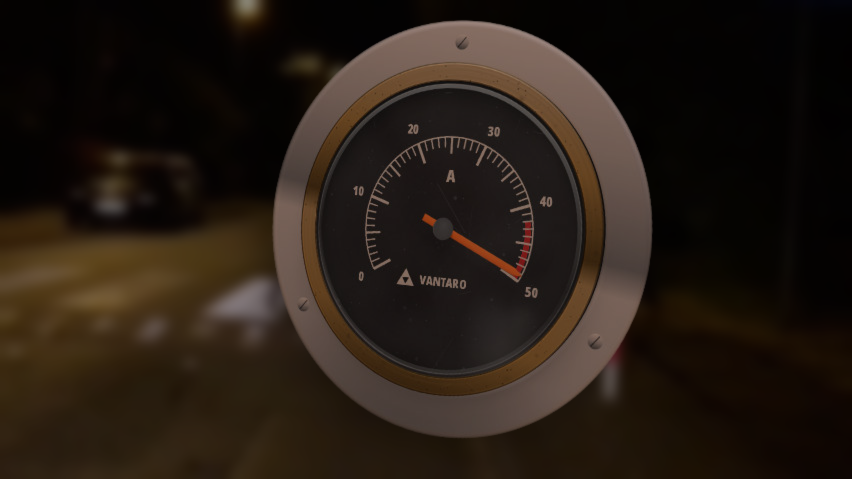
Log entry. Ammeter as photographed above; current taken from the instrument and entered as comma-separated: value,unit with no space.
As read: 49,A
